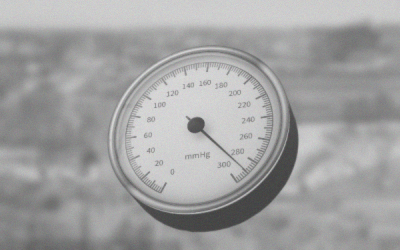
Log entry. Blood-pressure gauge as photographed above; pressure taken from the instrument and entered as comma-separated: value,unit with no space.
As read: 290,mmHg
